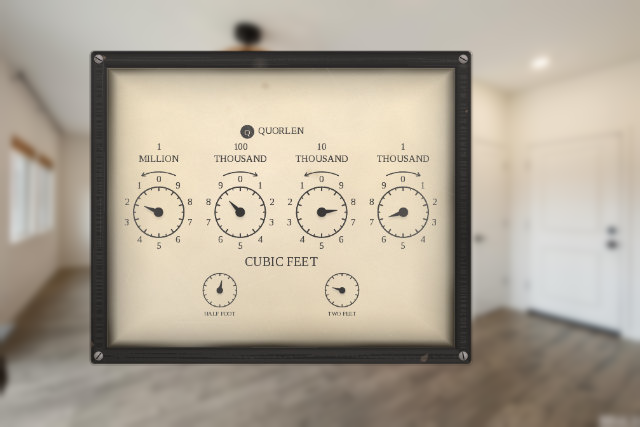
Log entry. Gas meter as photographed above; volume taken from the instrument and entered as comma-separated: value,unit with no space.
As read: 187700,ft³
